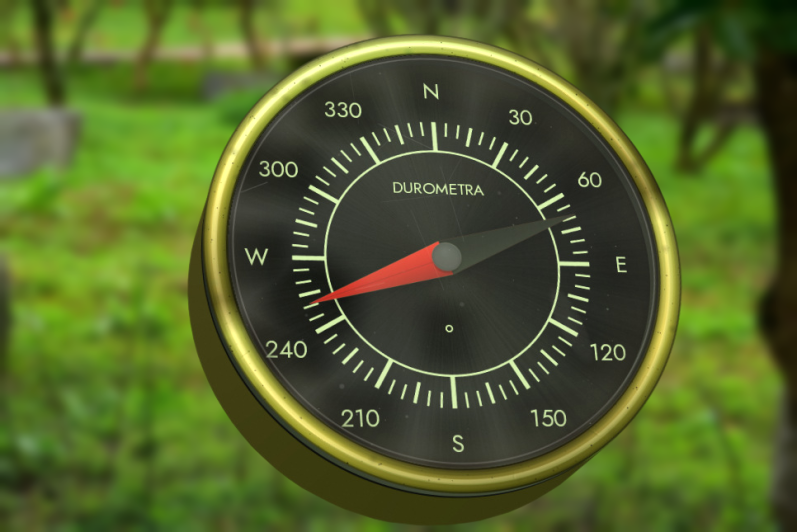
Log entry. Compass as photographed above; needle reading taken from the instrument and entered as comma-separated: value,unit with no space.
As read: 250,°
